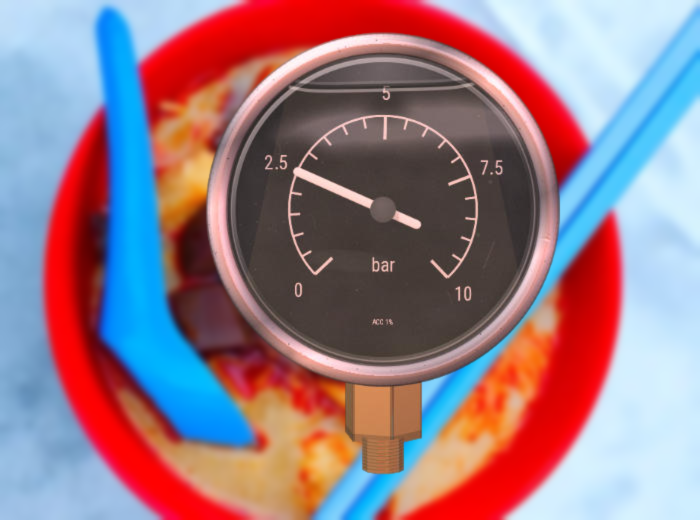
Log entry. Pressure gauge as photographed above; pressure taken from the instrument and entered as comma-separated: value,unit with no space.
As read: 2.5,bar
